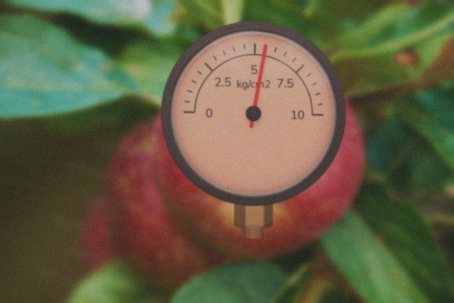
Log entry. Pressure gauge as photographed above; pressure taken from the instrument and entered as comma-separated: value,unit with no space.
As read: 5.5,kg/cm²
